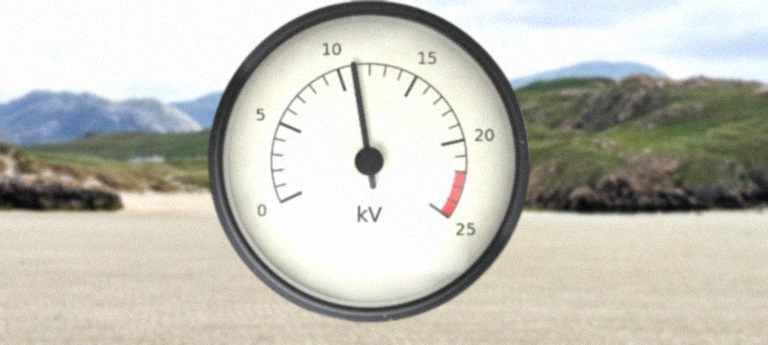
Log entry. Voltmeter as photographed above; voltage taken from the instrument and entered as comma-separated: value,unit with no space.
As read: 11,kV
